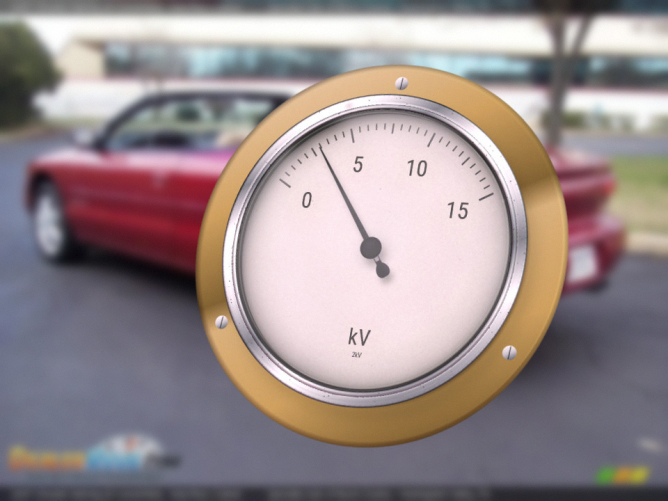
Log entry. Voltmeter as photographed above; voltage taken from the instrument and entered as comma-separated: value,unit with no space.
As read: 3,kV
